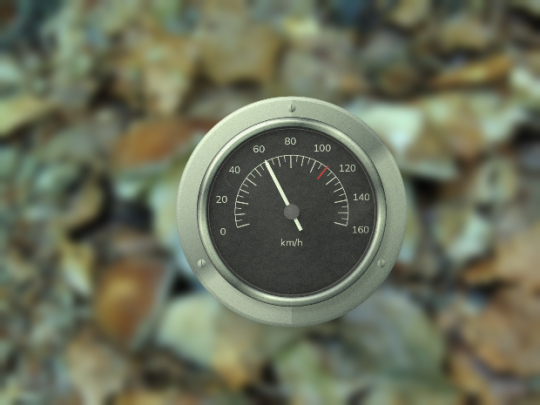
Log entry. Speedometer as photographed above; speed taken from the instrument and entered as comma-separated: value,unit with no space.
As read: 60,km/h
